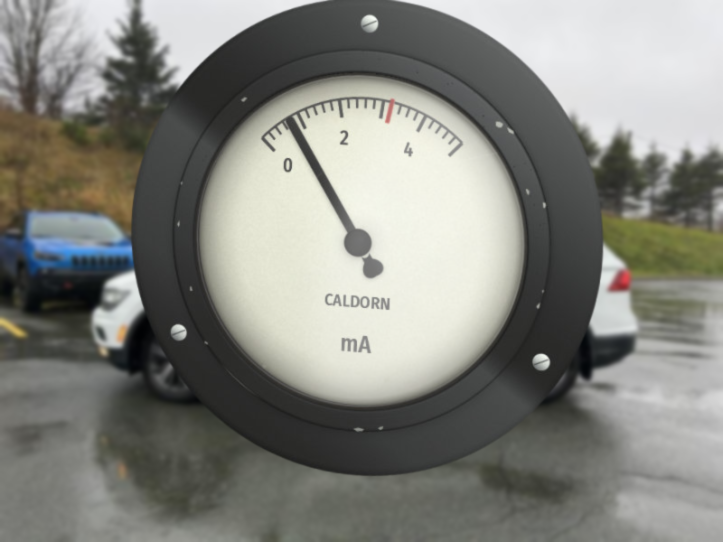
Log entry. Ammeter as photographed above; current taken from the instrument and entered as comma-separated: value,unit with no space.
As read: 0.8,mA
